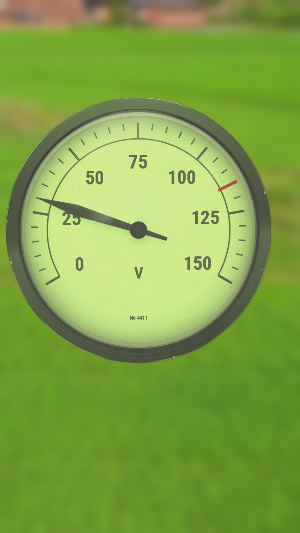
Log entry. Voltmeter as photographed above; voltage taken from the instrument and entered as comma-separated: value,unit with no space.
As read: 30,V
